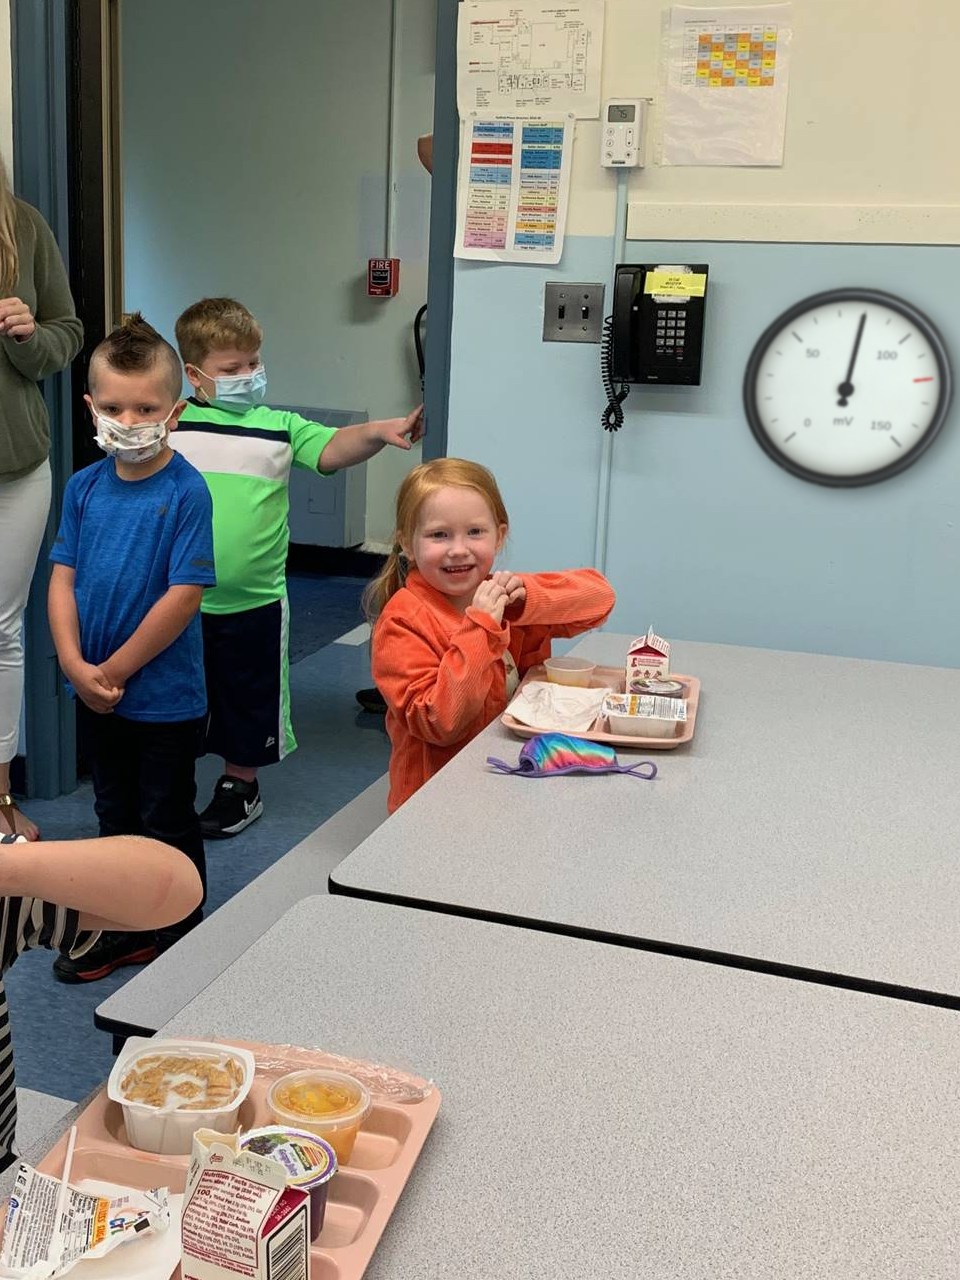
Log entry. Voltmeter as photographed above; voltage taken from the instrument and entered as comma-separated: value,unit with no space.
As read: 80,mV
